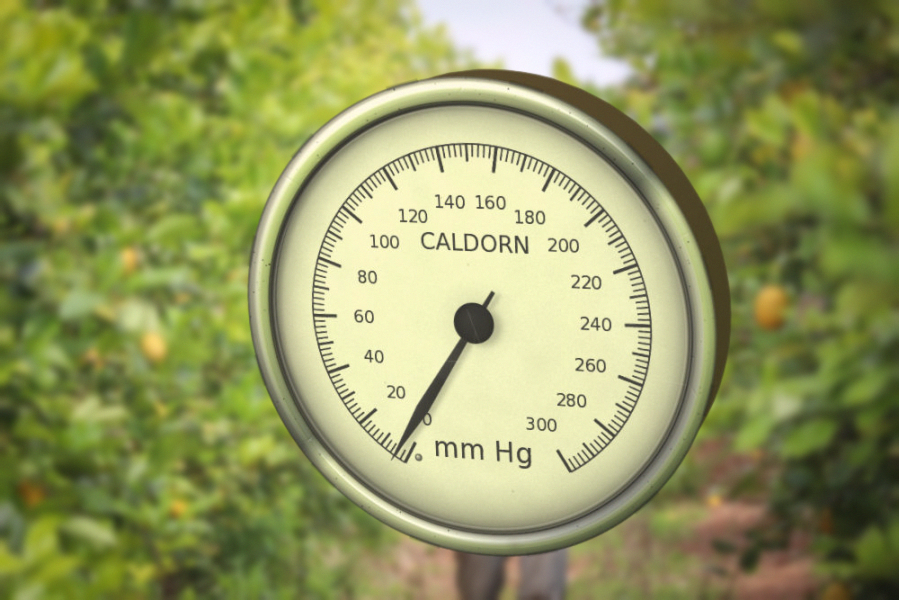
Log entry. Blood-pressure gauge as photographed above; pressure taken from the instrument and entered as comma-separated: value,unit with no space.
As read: 4,mmHg
